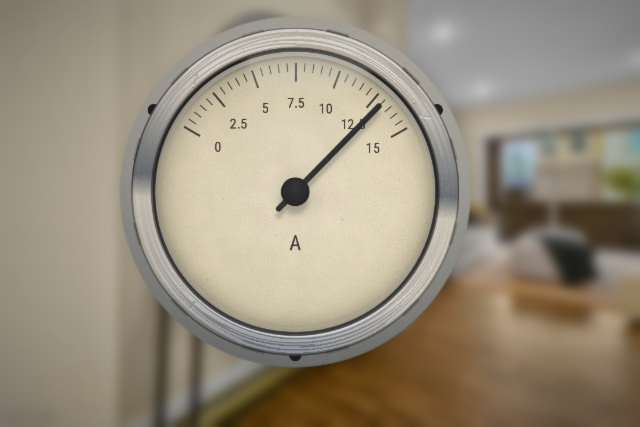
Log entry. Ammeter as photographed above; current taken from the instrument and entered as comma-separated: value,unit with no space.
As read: 13,A
